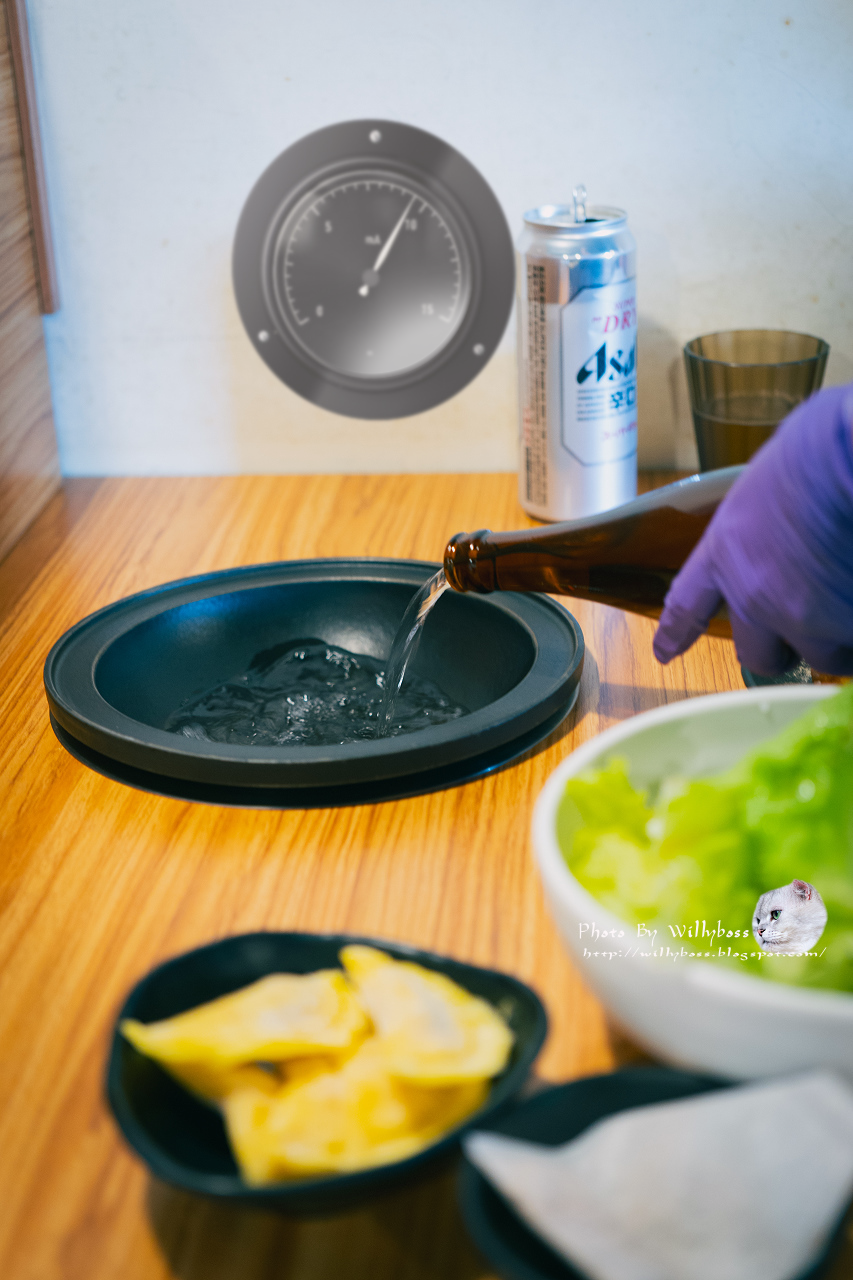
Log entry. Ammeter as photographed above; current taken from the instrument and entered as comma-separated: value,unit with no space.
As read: 9.5,mA
